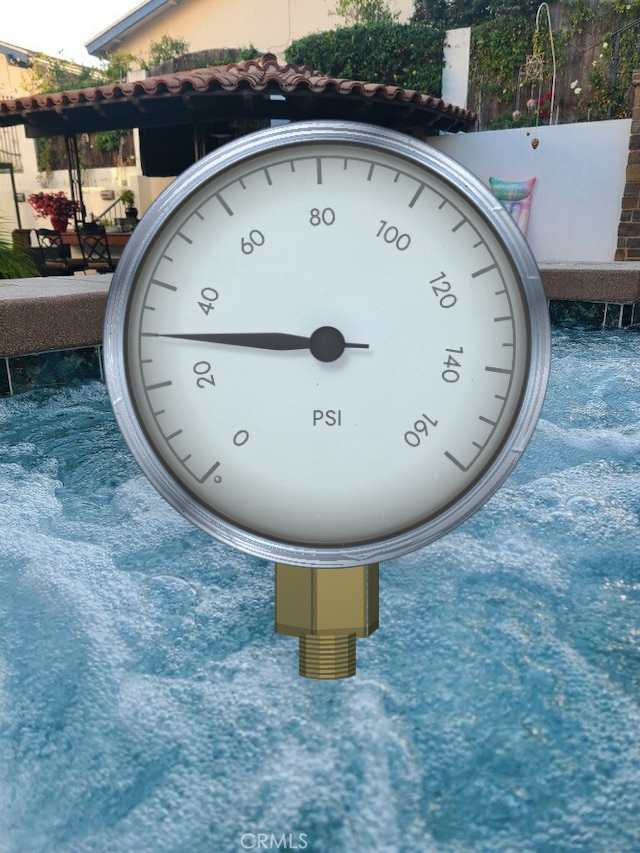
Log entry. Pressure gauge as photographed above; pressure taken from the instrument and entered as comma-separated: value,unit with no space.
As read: 30,psi
